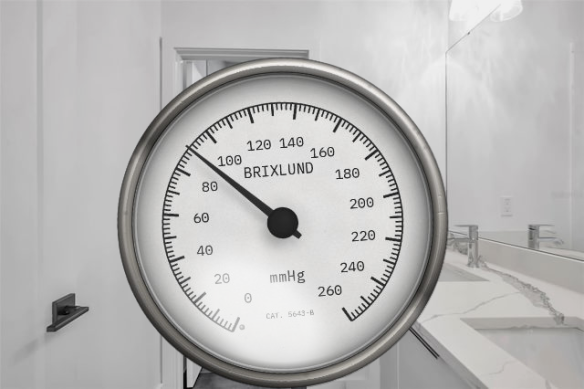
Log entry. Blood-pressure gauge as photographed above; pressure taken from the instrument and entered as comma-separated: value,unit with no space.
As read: 90,mmHg
